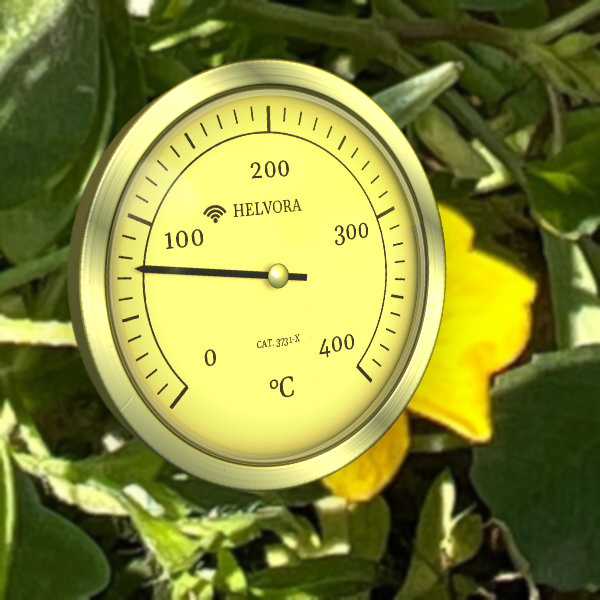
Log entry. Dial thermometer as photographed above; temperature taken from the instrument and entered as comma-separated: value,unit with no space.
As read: 75,°C
